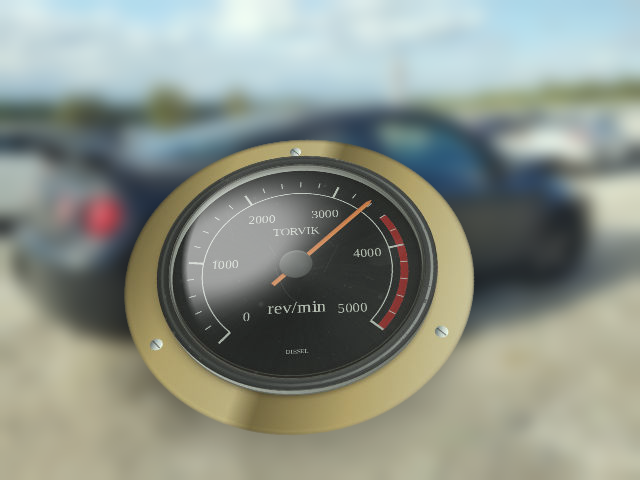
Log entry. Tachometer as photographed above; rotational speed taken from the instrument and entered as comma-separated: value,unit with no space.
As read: 3400,rpm
